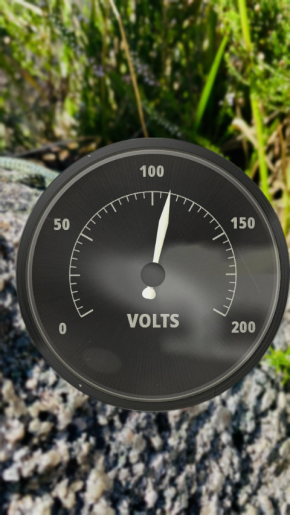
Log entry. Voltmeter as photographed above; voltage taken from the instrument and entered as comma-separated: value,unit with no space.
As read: 110,V
